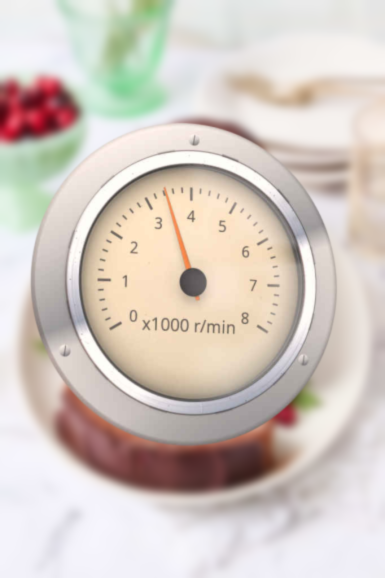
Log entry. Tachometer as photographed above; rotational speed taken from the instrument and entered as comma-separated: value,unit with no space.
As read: 3400,rpm
